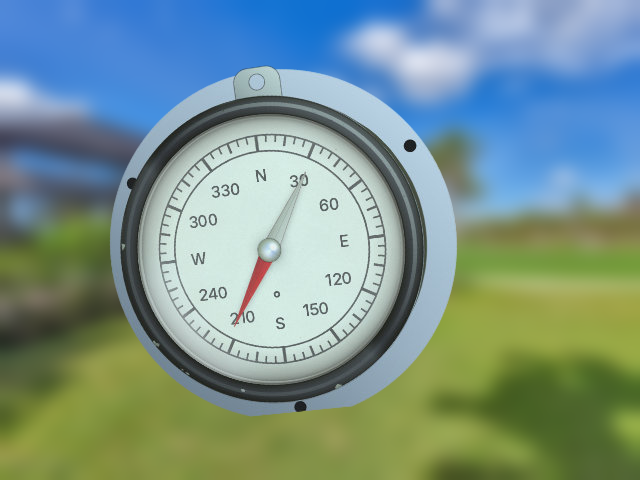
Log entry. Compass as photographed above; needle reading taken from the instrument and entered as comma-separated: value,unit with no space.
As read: 212.5,°
